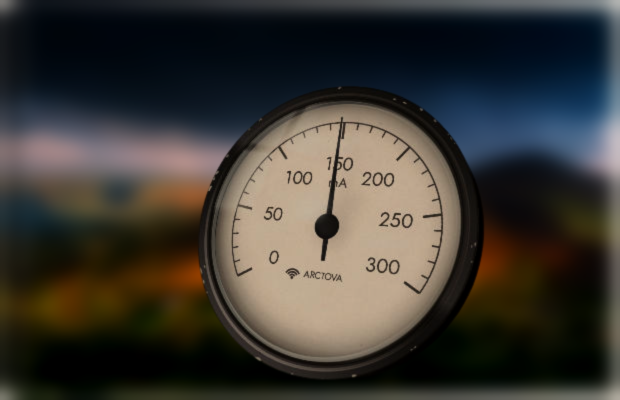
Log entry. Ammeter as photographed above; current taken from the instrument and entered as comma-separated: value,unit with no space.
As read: 150,mA
